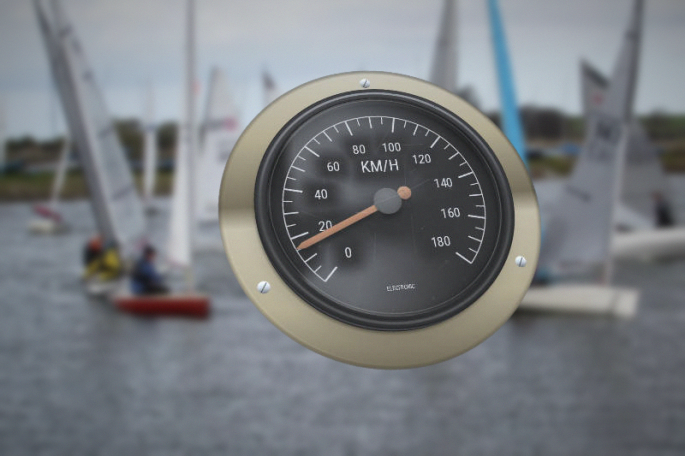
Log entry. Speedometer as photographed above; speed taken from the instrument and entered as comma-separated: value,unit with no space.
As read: 15,km/h
